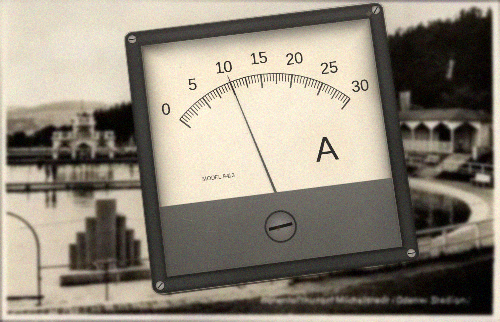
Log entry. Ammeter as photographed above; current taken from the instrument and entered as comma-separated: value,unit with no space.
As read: 10,A
